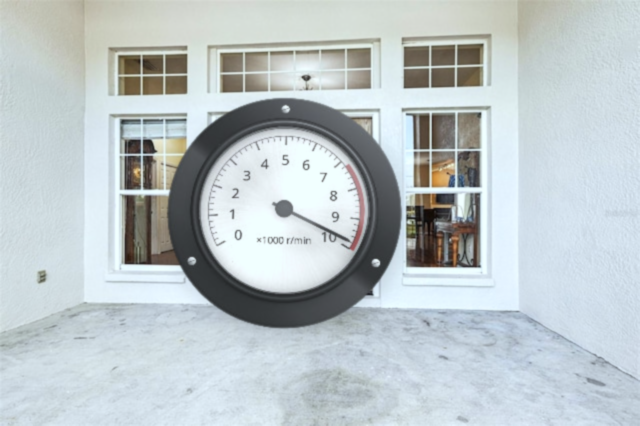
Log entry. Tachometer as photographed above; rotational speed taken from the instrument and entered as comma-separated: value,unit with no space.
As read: 9800,rpm
